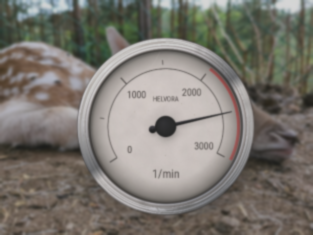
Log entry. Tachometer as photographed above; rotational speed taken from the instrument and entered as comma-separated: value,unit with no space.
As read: 2500,rpm
